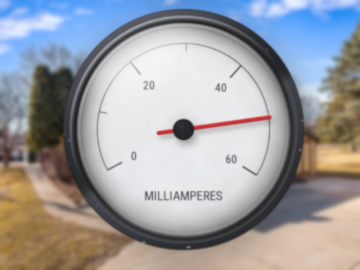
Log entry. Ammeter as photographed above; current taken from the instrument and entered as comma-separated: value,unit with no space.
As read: 50,mA
